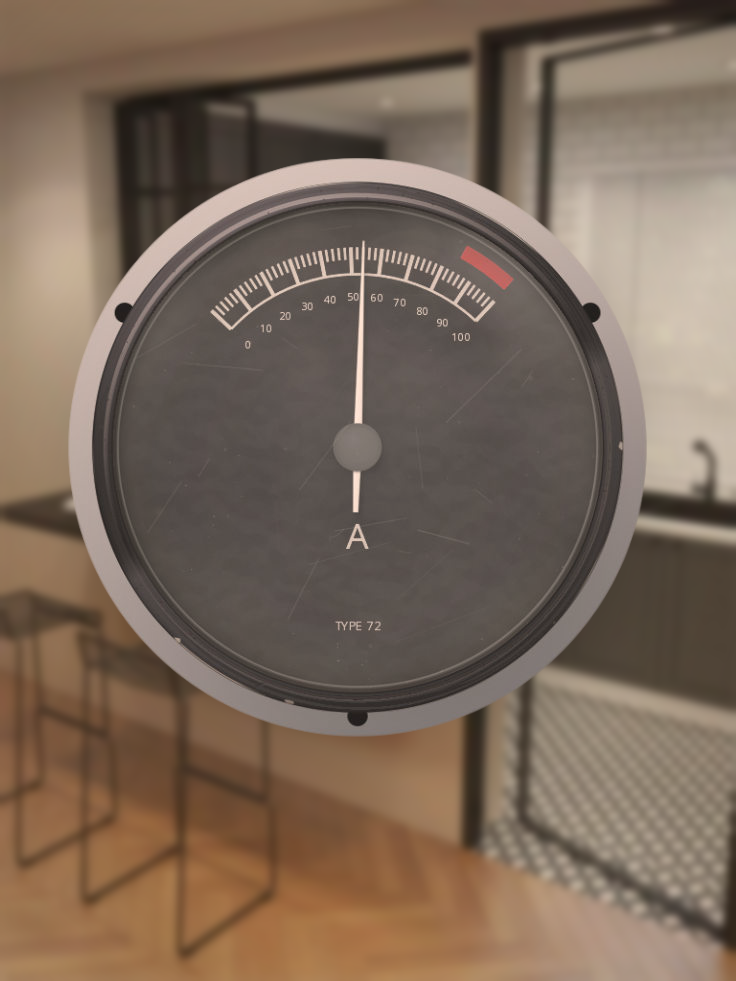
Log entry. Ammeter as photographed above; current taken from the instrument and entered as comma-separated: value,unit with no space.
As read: 54,A
